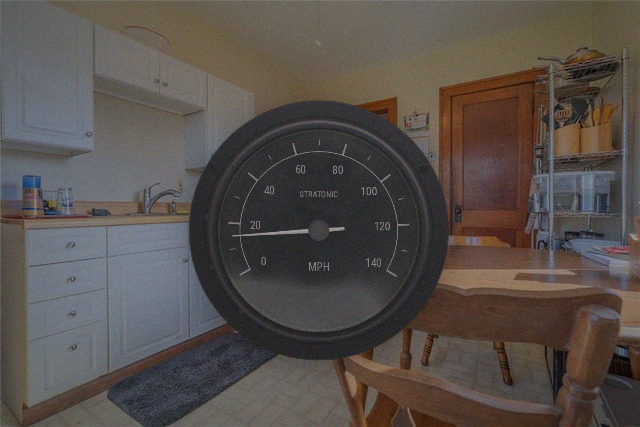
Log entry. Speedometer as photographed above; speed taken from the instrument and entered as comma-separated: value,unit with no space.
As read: 15,mph
